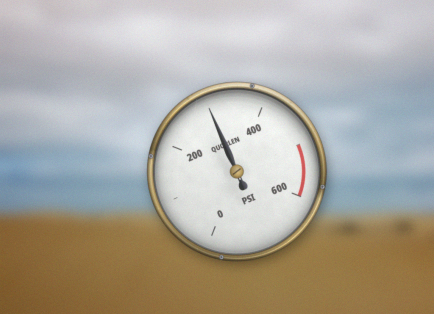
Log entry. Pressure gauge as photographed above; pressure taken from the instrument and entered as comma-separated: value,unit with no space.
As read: 300,psi
